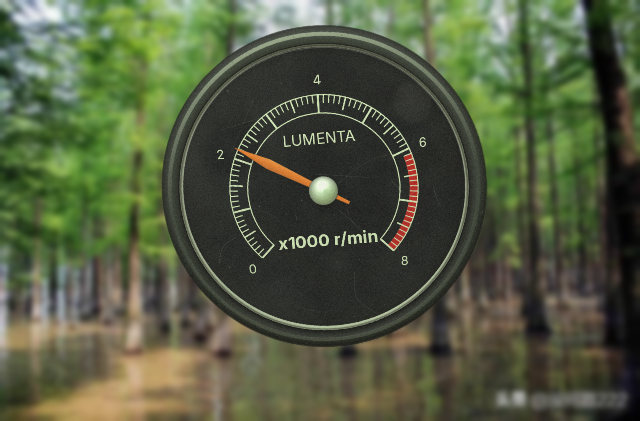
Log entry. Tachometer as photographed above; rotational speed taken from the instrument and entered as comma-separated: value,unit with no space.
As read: 2200,rpm
